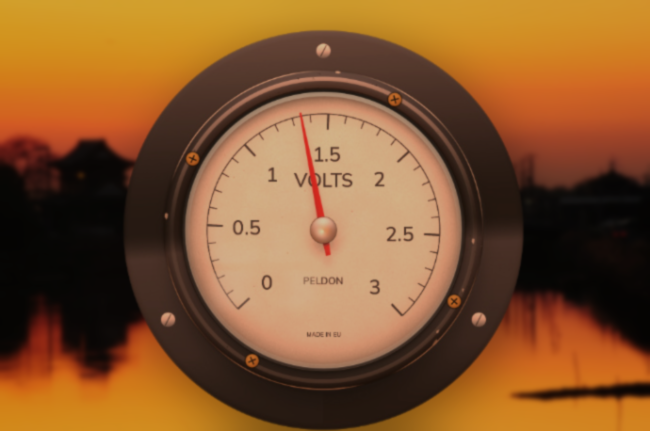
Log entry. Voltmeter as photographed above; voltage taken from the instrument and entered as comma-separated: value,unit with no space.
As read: 1.35,V
